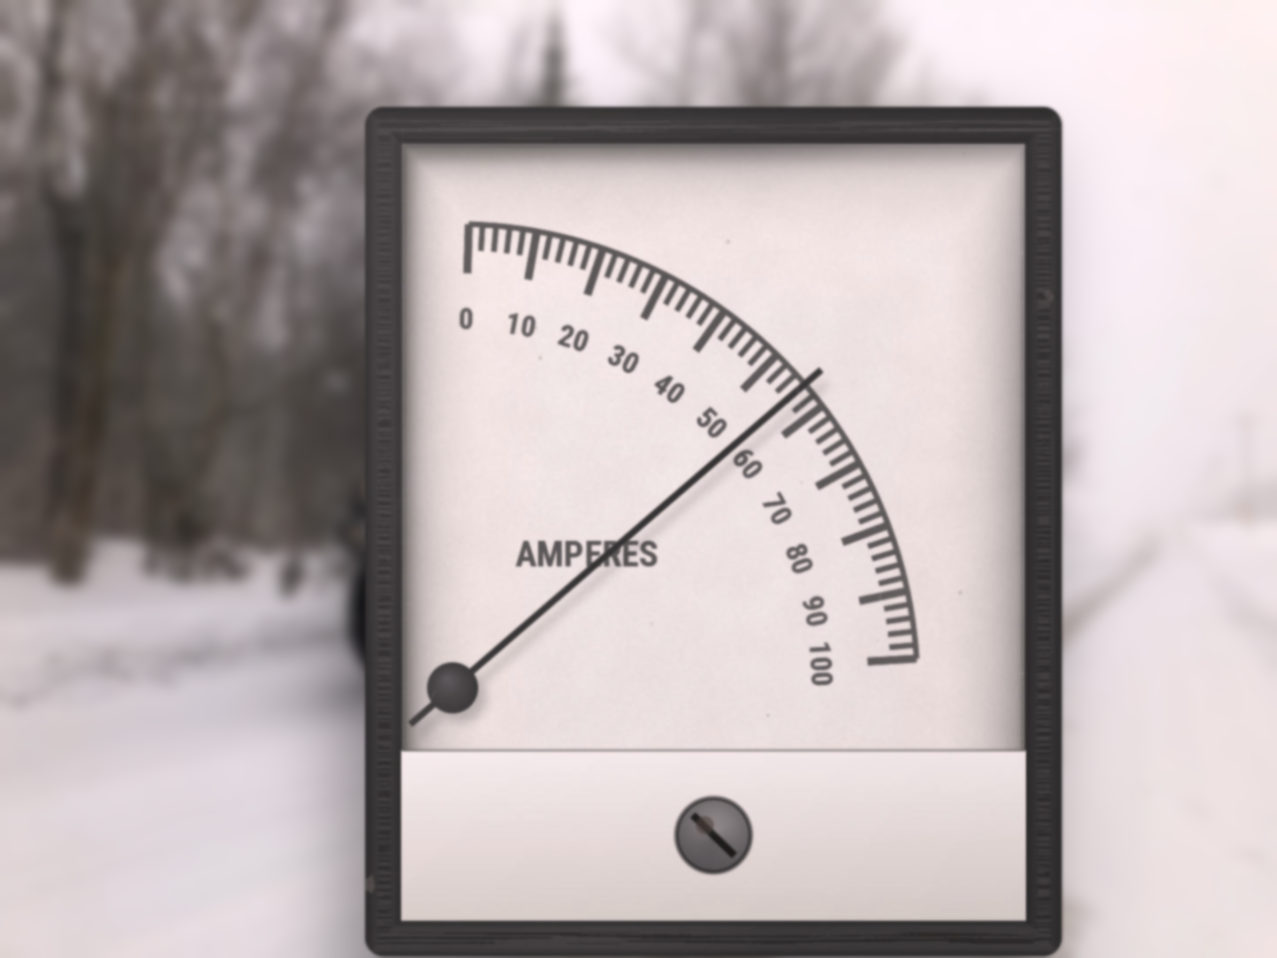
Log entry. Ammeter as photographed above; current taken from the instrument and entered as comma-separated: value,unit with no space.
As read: 56,A
